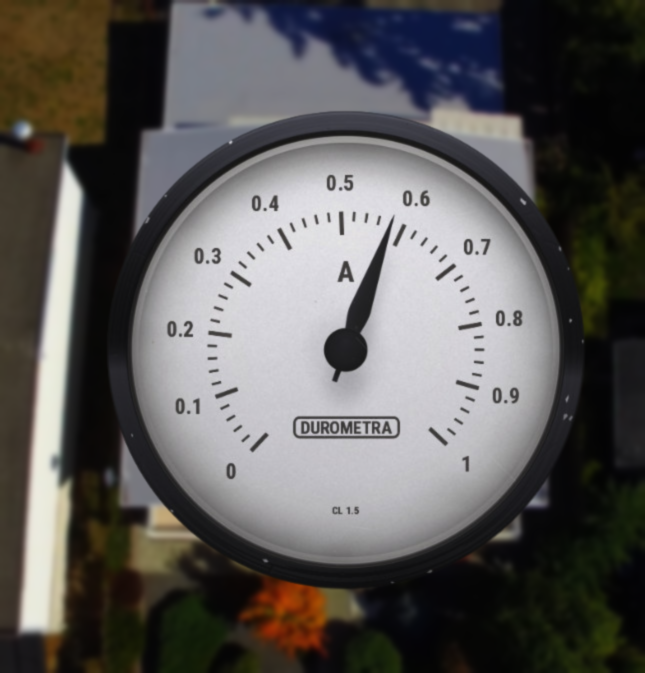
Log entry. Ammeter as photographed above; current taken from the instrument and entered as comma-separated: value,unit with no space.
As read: 0.58,A
